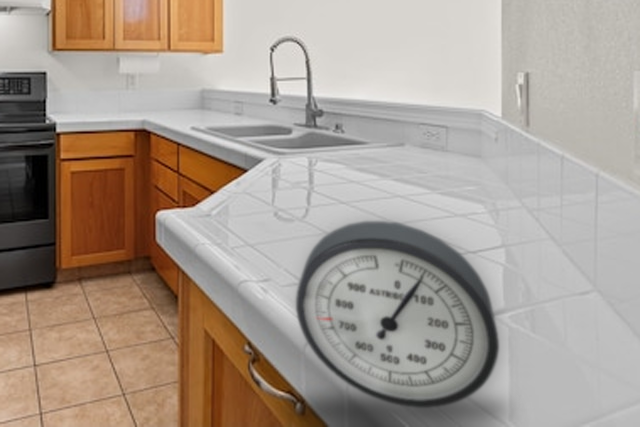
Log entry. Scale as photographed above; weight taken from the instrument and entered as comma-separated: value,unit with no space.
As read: 50,g
